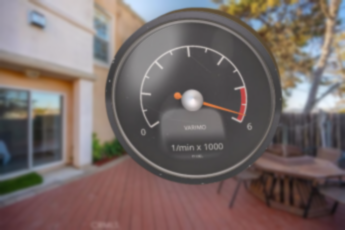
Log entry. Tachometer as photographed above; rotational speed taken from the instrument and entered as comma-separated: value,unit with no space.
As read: 5750,rpm
